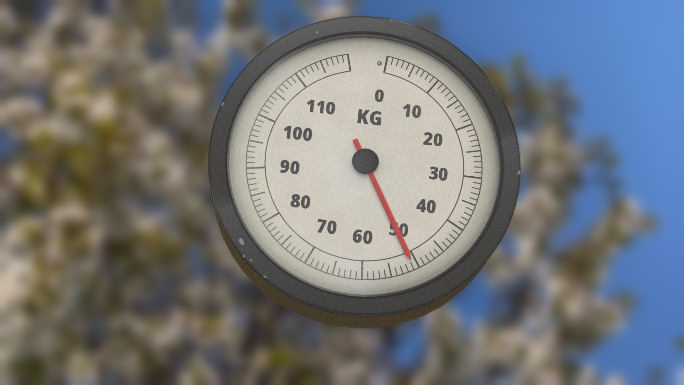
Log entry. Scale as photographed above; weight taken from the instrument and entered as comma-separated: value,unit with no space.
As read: 51,kg
